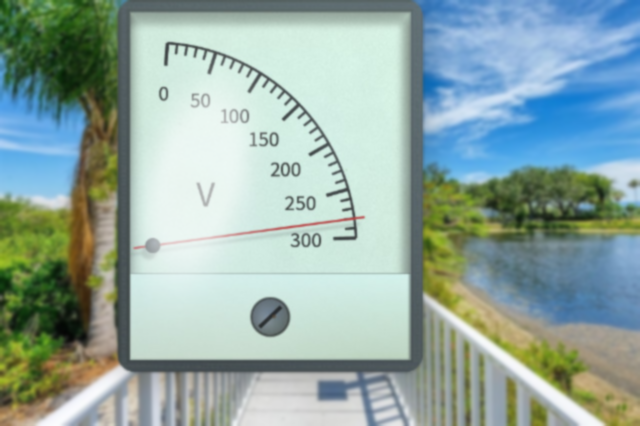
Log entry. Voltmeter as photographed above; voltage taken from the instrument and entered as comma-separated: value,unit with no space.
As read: 280,V
